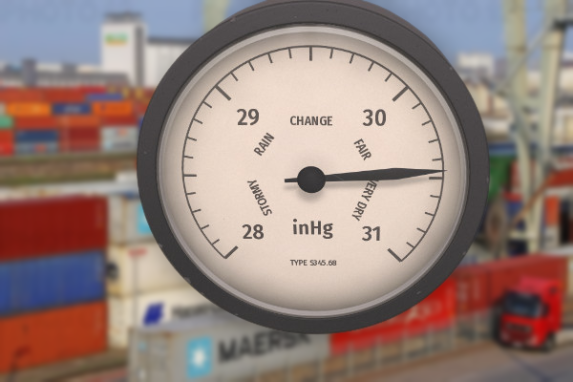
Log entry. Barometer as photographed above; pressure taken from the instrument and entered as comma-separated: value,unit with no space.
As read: 30.45,inHg
